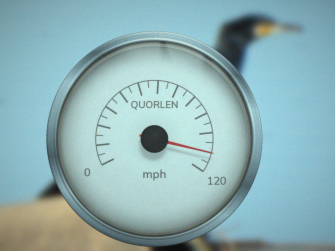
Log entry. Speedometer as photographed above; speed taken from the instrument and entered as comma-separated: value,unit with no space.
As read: 110,mph
